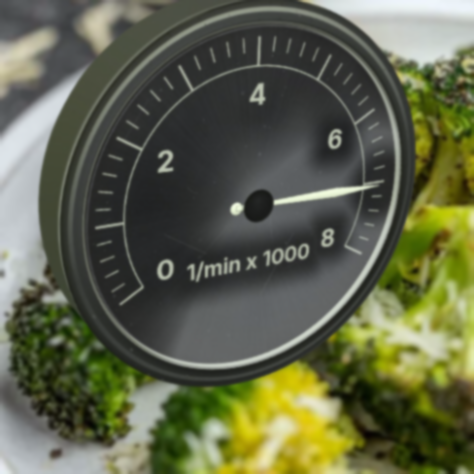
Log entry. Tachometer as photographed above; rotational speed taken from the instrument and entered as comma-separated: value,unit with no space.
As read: 7000,rpm
